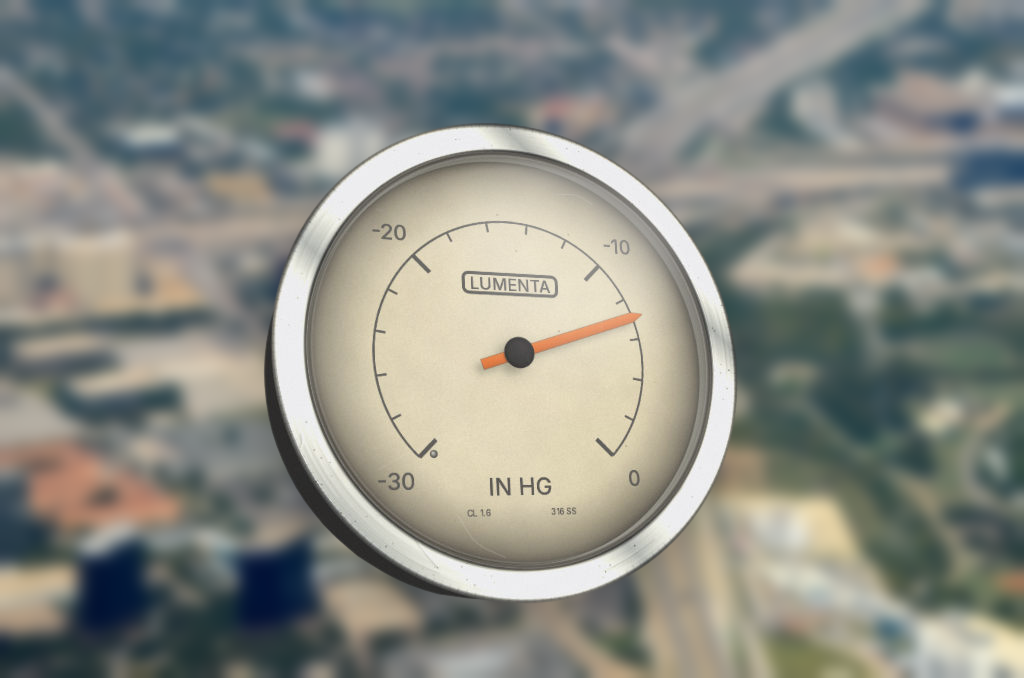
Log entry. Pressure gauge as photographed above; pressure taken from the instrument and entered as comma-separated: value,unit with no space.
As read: -7,inHg
